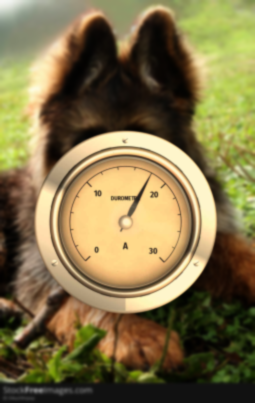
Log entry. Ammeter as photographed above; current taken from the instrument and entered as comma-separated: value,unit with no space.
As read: 18,A
